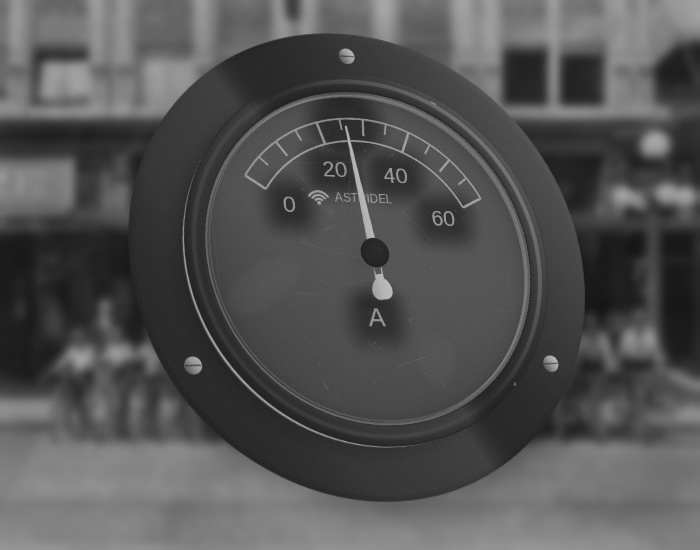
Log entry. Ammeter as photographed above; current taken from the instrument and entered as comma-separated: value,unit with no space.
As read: 25,A
